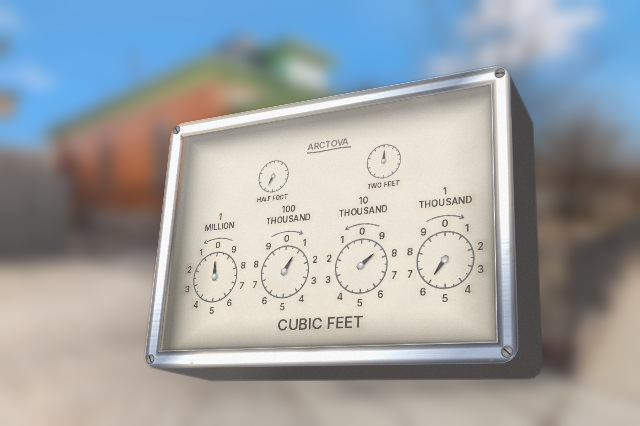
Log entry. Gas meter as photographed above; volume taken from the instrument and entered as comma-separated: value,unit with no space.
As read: 8600,ft³
